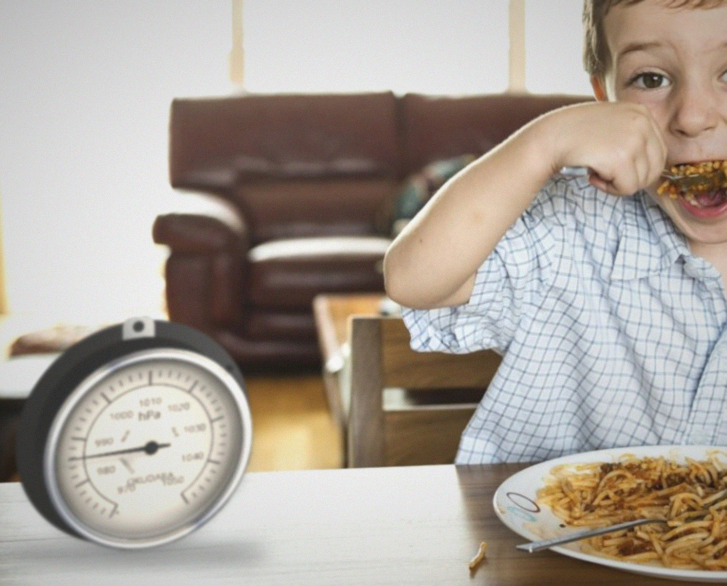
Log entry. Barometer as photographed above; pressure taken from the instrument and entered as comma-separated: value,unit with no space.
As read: 986,hPa
